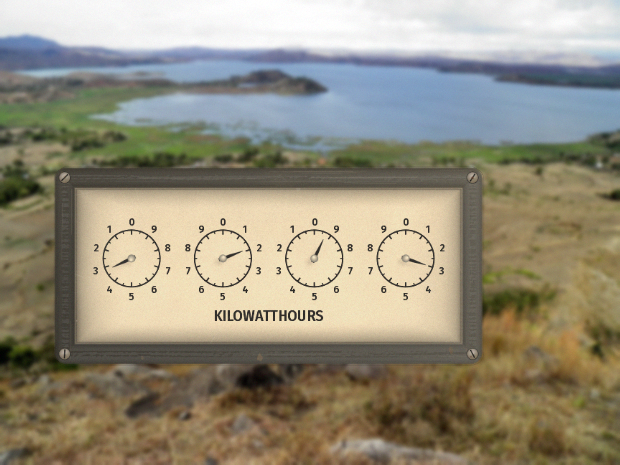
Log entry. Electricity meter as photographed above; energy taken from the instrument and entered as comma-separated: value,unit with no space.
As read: 3193,kWh
